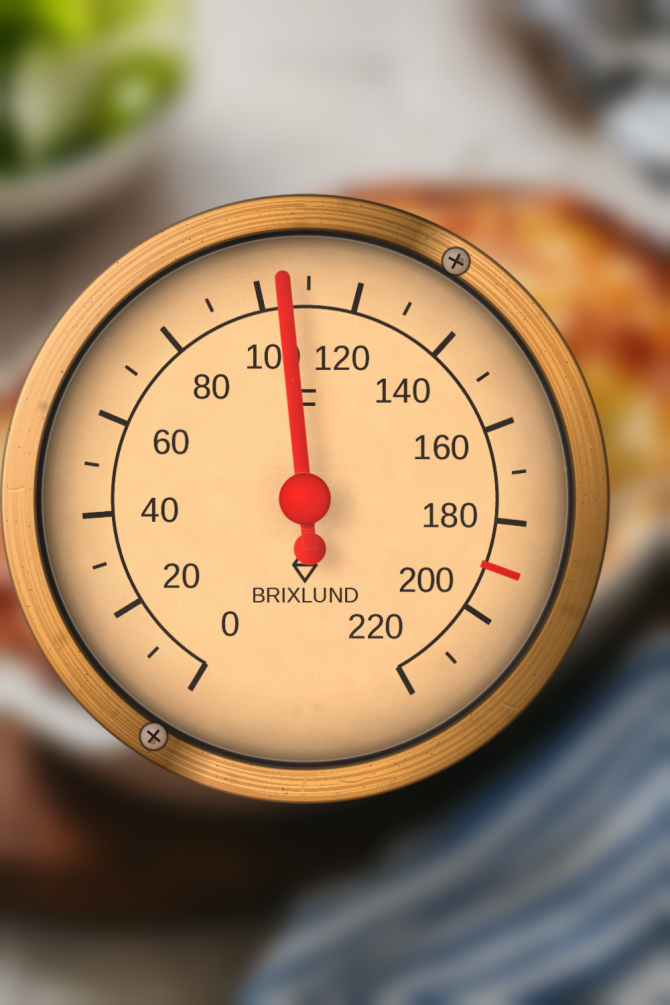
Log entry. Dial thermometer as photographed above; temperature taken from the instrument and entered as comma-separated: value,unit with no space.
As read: 105,°F
